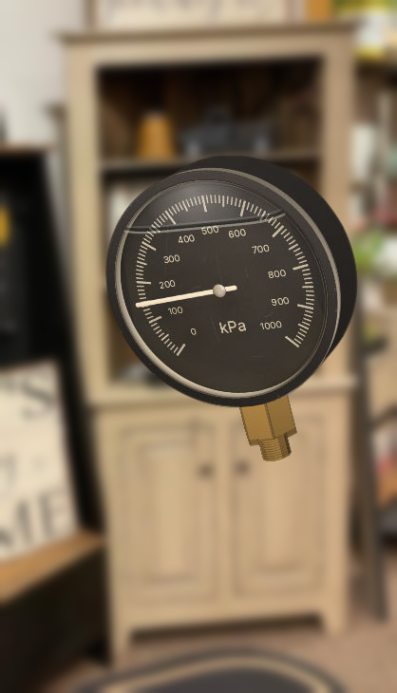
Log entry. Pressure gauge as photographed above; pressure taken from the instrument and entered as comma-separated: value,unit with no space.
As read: 150,kPa
